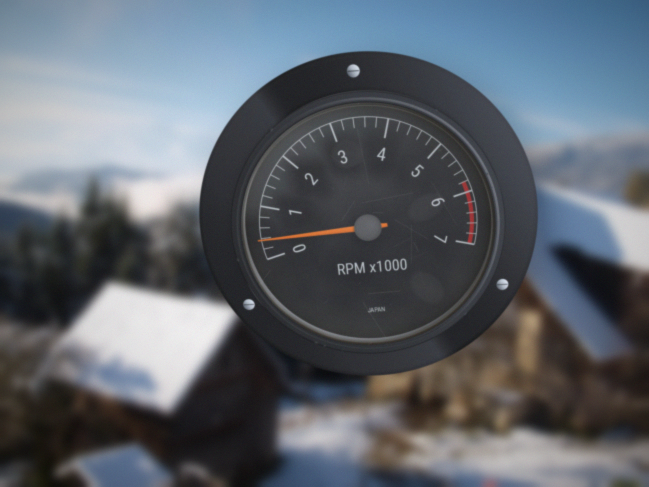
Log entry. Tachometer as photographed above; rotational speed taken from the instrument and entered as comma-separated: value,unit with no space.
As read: 400,rpm
